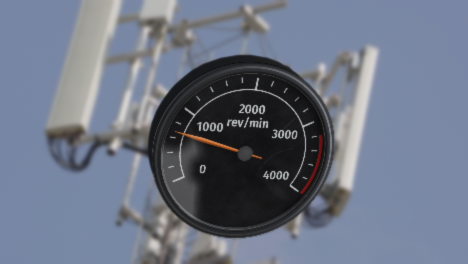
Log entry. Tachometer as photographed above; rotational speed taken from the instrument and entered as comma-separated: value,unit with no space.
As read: 700,rpm
